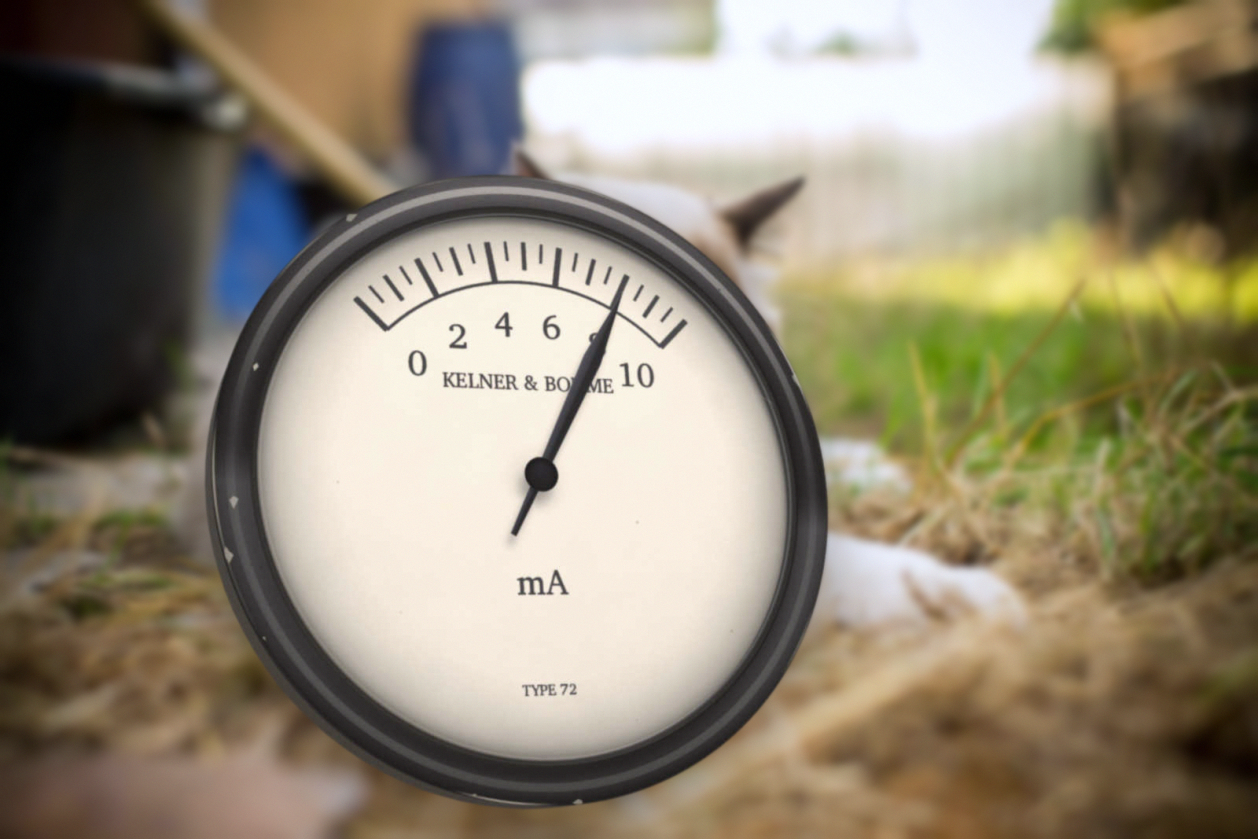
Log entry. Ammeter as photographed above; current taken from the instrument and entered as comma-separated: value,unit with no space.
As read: 8,mA
